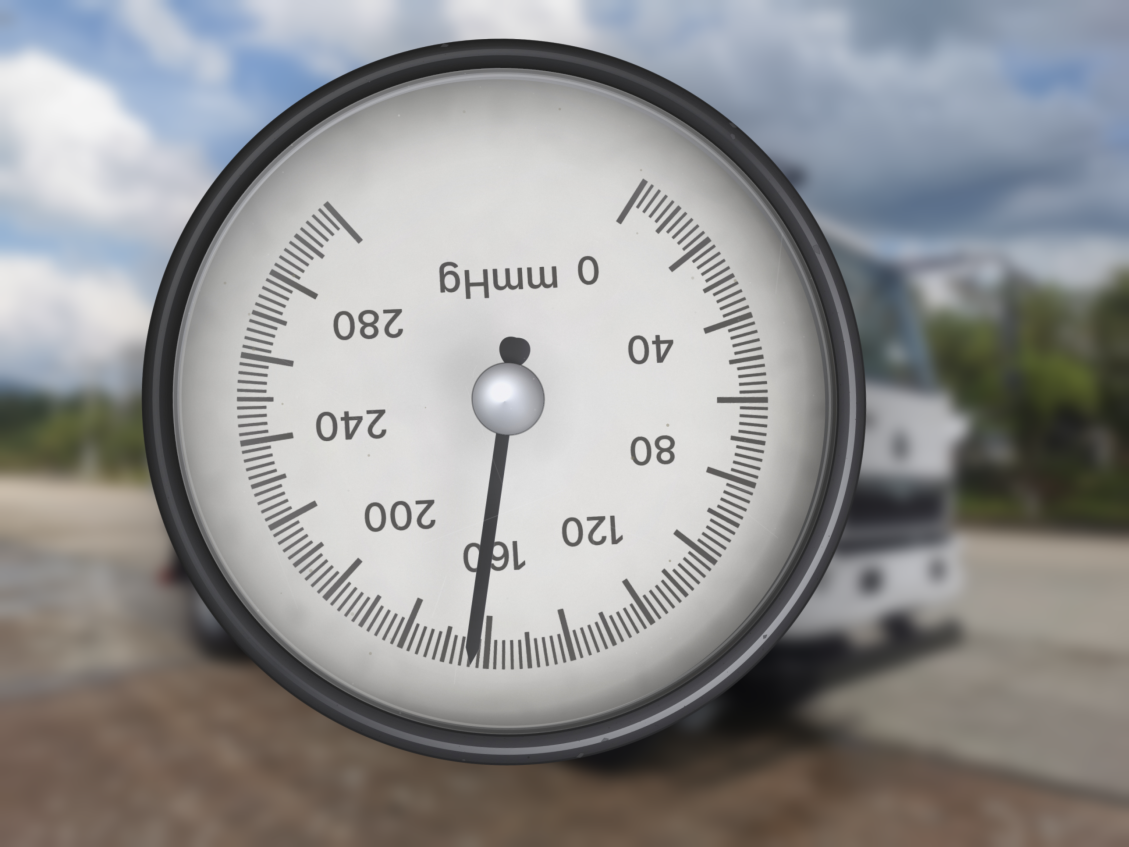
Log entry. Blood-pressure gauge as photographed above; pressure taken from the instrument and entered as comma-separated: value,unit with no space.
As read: 164,mmHg
